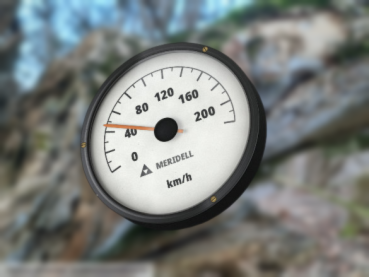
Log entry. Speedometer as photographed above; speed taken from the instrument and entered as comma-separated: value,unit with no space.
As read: 45,km/h
